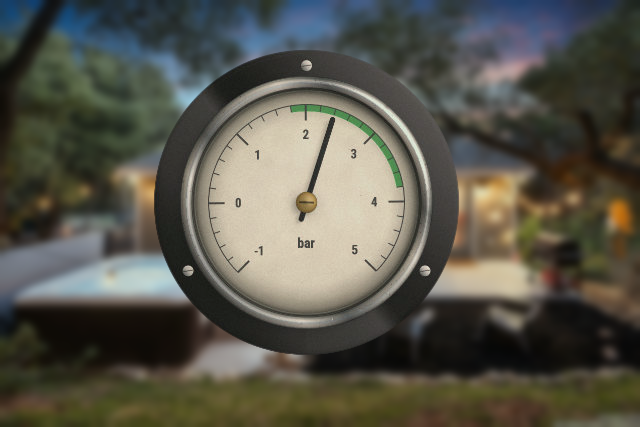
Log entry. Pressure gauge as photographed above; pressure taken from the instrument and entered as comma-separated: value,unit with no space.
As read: 2.4,bar
